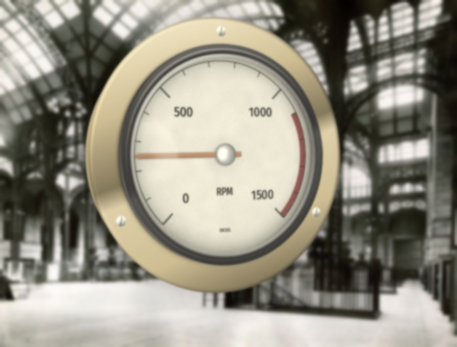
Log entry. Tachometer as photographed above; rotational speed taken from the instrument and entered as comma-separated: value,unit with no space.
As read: 250,rpm
